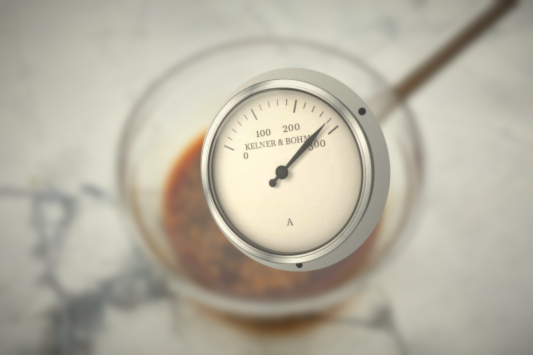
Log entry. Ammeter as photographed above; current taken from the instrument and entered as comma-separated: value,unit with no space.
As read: 280,A
